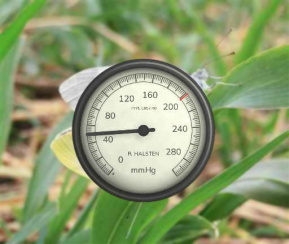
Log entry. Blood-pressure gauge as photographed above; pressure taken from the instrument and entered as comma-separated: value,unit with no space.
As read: 50,mmHg
